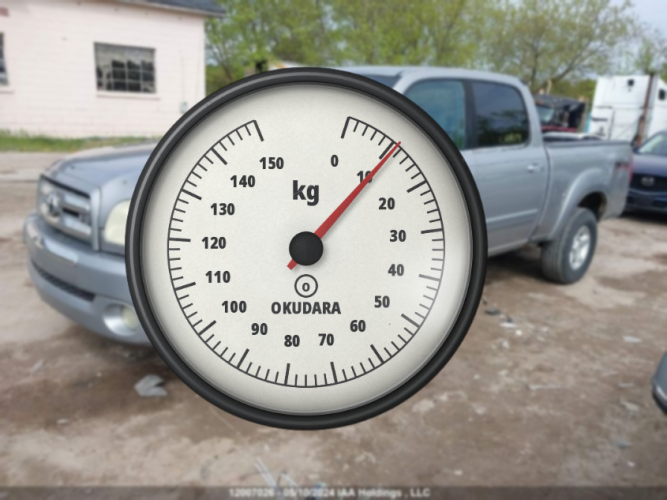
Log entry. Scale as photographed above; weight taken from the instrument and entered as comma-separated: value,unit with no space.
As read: 11,kg
